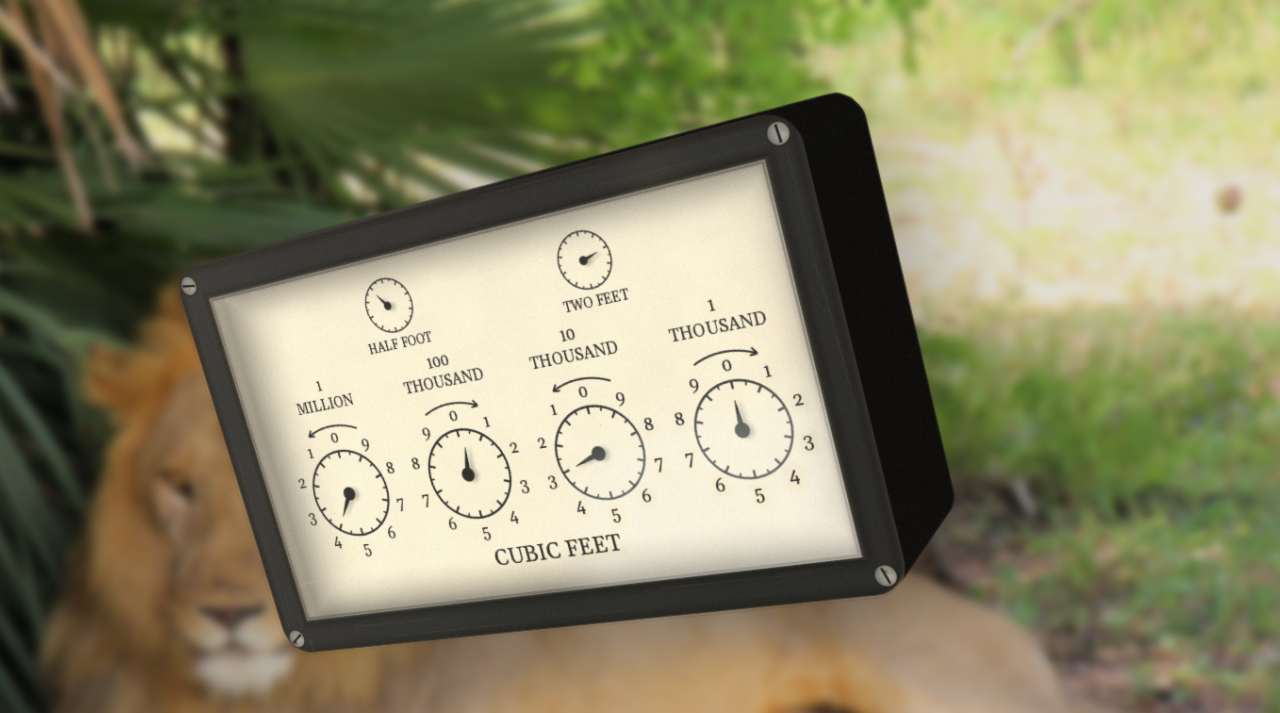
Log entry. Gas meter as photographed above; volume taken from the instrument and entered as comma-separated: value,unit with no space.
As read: 403000,ft³
